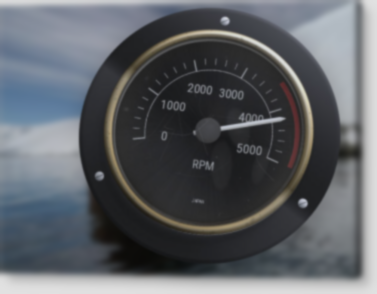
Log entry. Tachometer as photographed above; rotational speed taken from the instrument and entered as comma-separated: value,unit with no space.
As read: 4200,rpm
